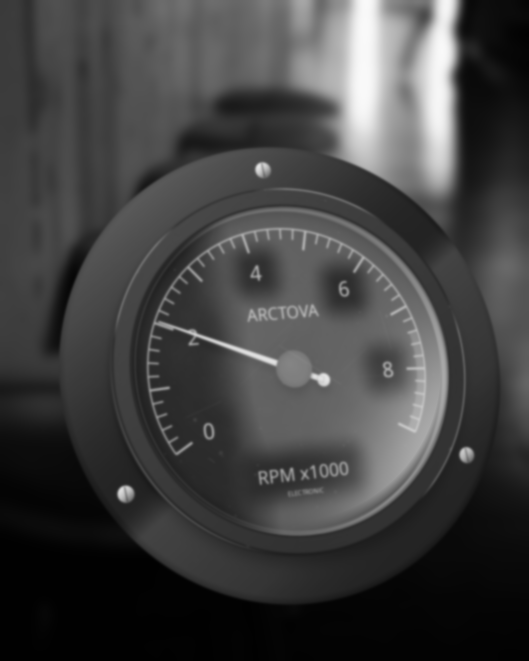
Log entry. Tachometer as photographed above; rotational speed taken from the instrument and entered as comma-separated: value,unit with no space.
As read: 2000,rpm
